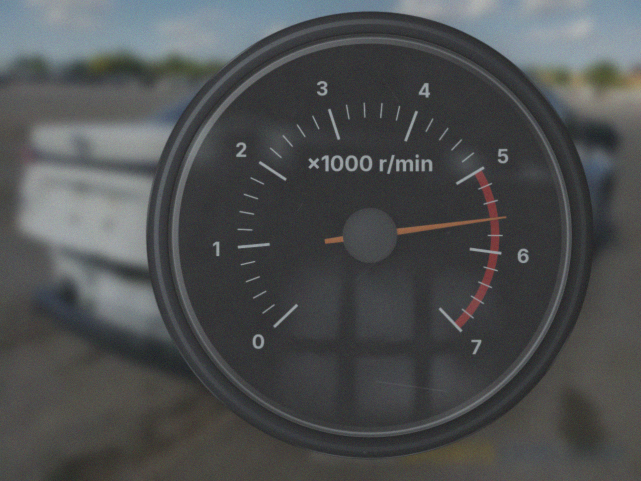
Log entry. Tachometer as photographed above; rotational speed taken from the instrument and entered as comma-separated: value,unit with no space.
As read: 5600,rpm
